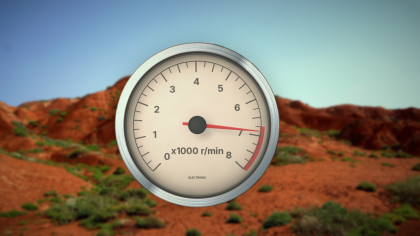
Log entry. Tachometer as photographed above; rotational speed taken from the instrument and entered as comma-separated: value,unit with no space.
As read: 6875,rpm
